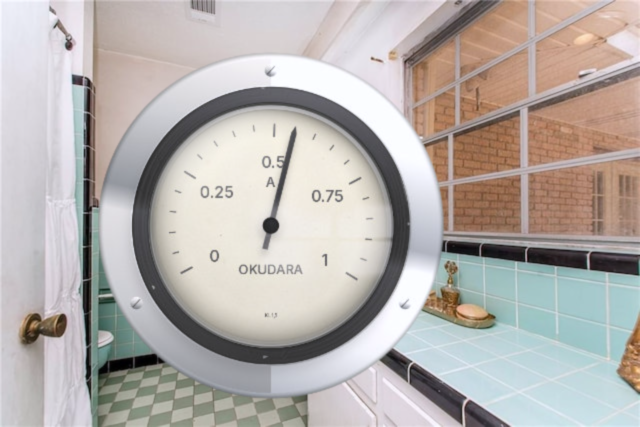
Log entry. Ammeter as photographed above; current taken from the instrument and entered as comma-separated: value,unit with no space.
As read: 0.55,A
